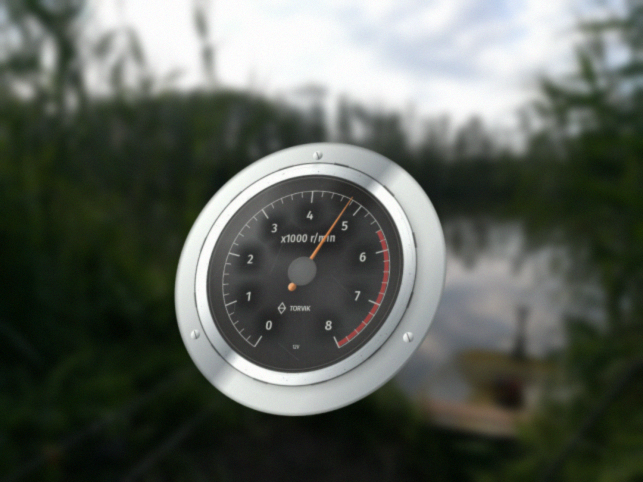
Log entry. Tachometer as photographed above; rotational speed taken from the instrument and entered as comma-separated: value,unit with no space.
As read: 4800,rpm
